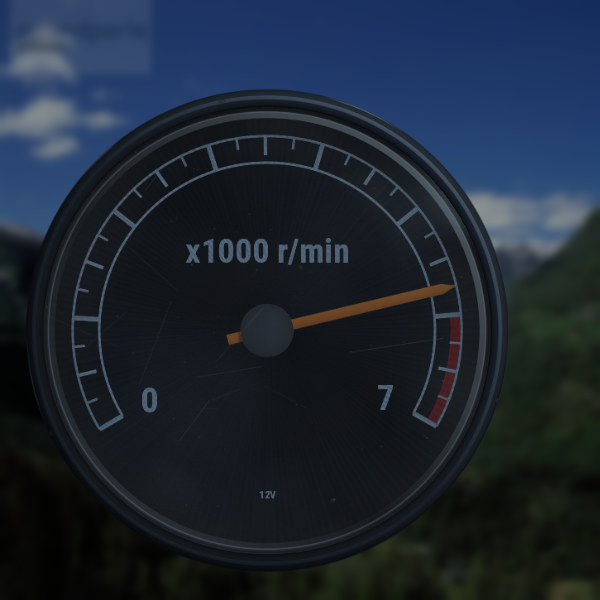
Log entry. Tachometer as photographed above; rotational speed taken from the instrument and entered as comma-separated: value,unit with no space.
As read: 5750,rpm
